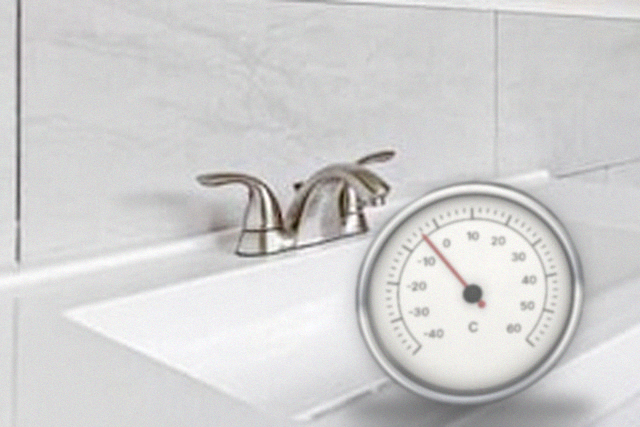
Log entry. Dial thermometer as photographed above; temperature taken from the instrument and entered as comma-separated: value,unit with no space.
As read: -4,°C
